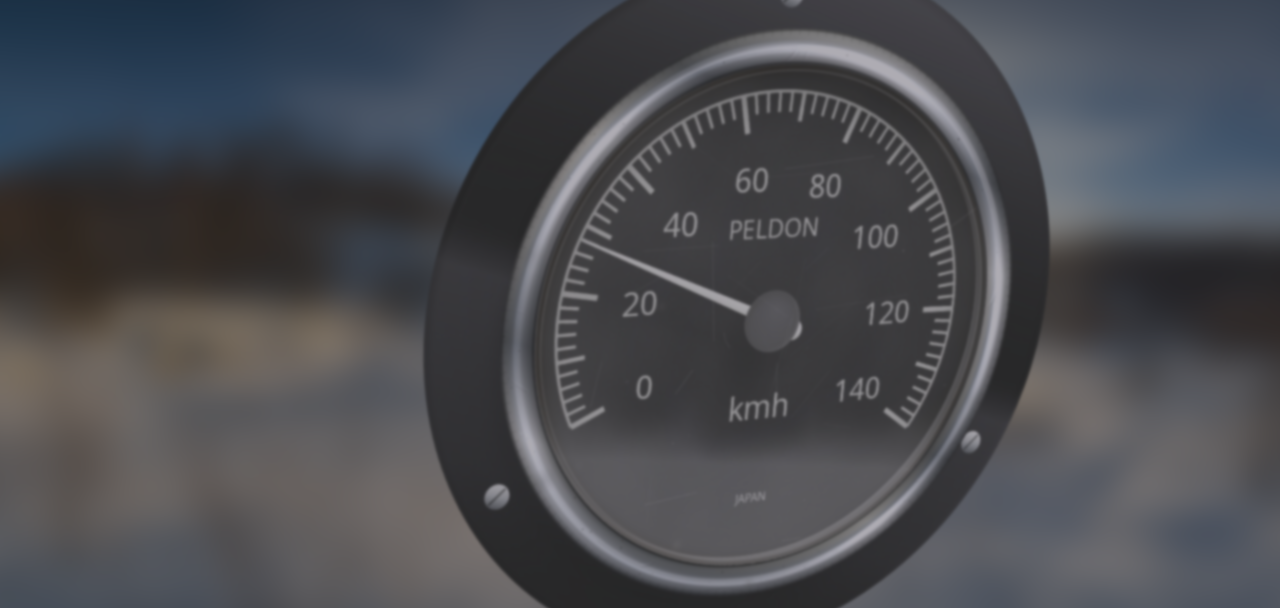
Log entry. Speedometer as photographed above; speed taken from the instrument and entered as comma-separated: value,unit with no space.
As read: 28,km/h
